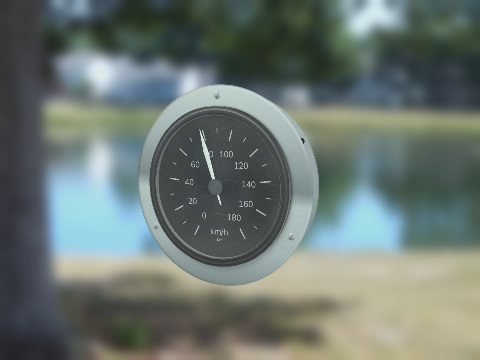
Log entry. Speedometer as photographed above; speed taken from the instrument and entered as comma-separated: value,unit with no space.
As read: 80,km/h
